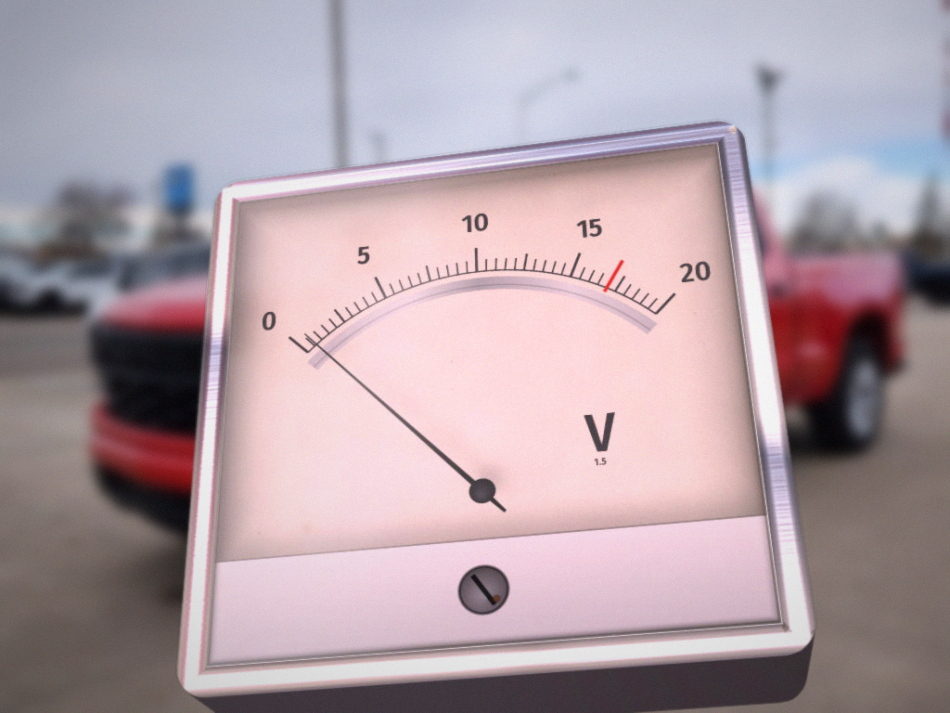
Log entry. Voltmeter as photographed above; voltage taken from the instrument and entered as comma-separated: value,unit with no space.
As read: 0.5,V
